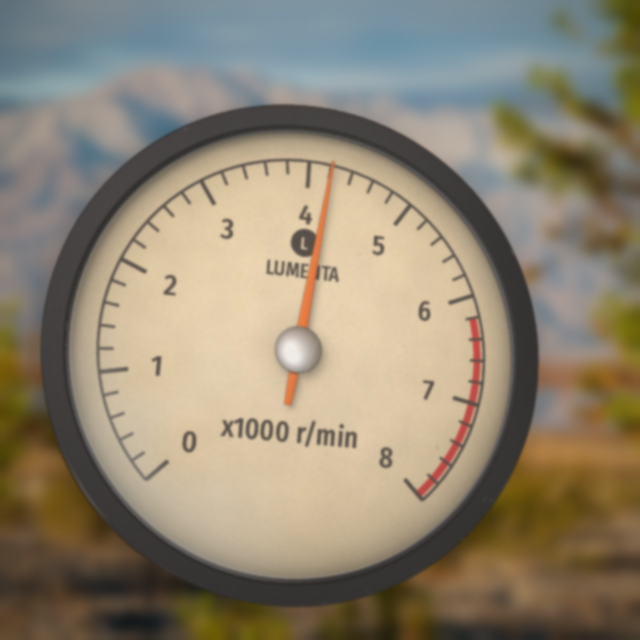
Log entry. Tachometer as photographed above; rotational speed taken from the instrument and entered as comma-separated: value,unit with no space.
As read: 4200,rpm
